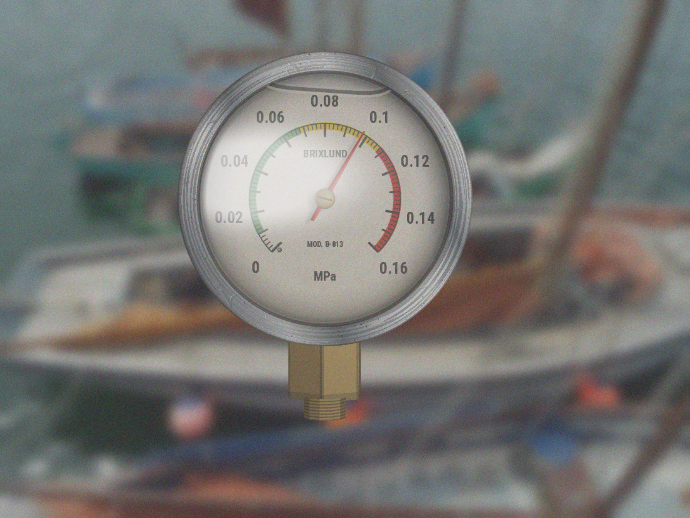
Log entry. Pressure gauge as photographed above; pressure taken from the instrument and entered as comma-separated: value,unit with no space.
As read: 0.098,MPa
